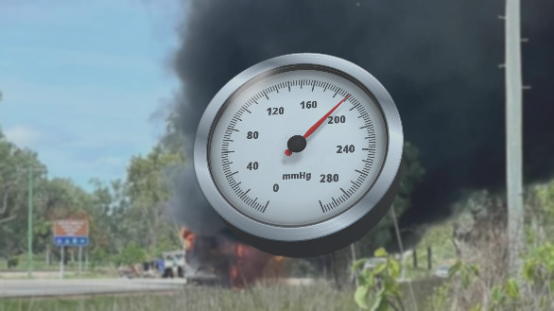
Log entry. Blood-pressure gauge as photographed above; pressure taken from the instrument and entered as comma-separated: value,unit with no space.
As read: 190,mmHg
